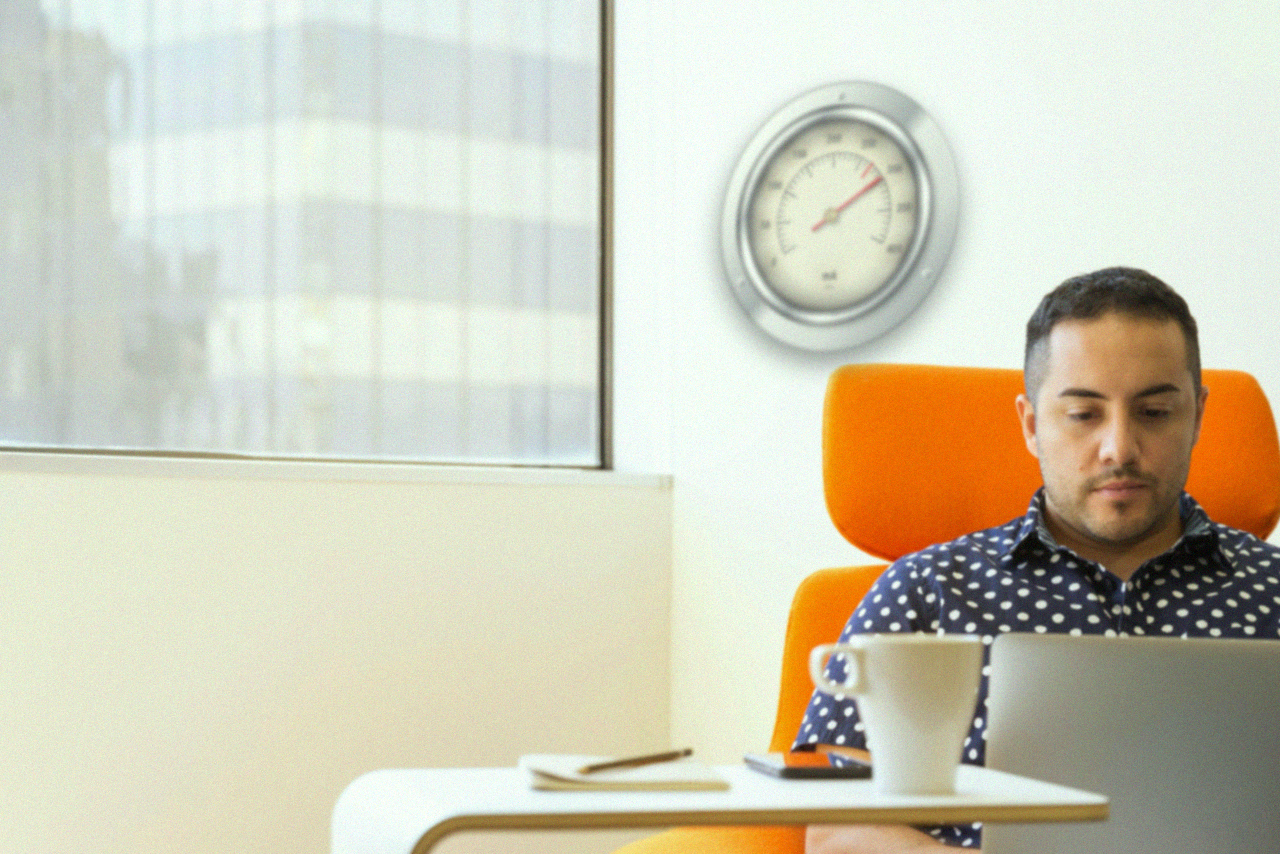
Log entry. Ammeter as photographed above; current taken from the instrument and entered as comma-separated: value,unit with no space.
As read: 300,mA
